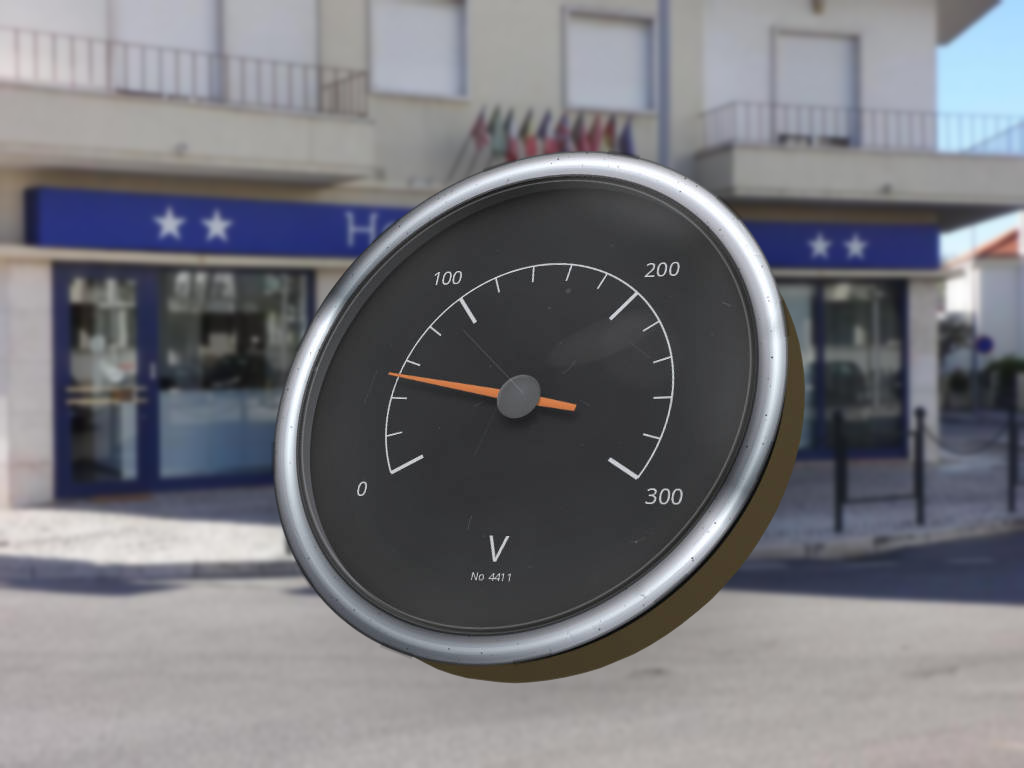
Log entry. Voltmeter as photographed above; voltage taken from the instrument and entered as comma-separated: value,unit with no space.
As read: 50,V
